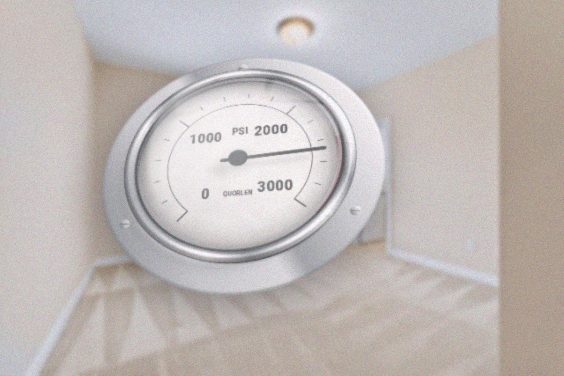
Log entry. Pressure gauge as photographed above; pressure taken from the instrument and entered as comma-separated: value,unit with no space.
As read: 2500,psi
